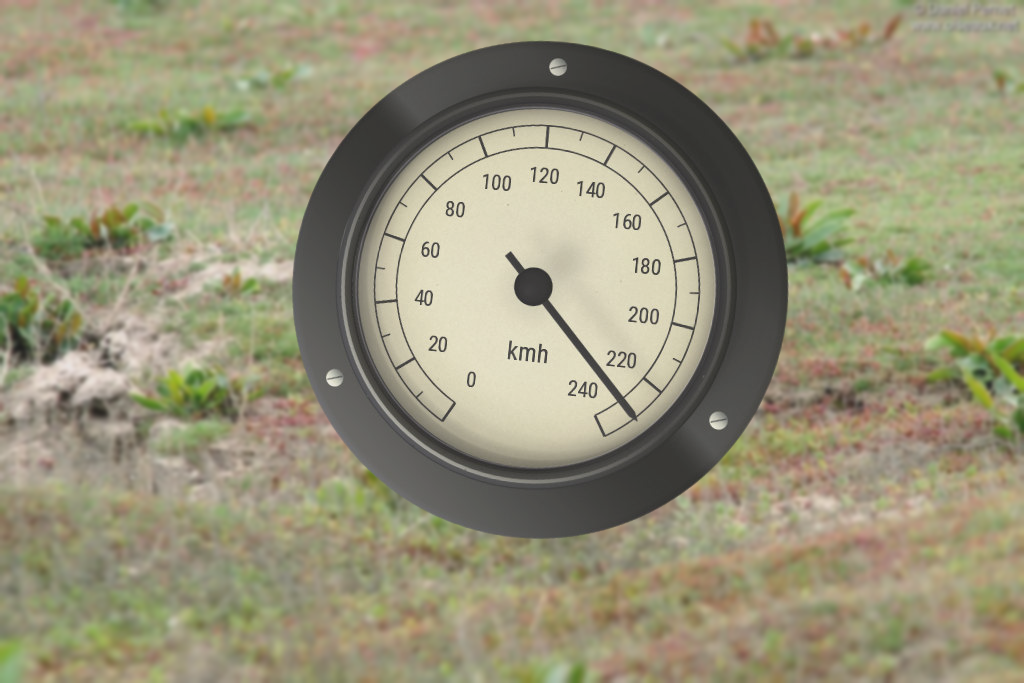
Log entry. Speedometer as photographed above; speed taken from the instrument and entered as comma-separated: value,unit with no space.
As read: 230,km/h
